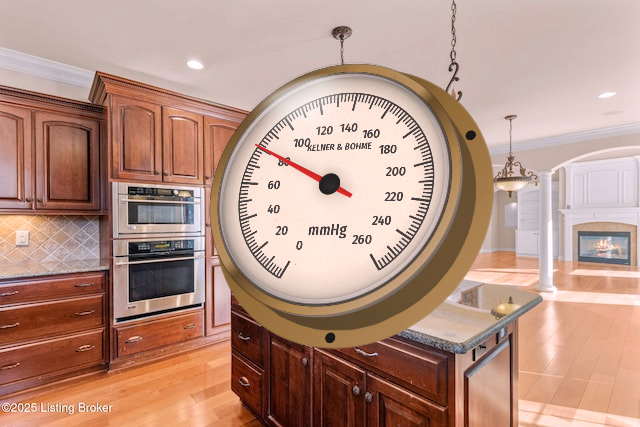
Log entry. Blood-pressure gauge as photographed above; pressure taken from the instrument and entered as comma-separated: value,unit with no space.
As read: 80,mmHg
